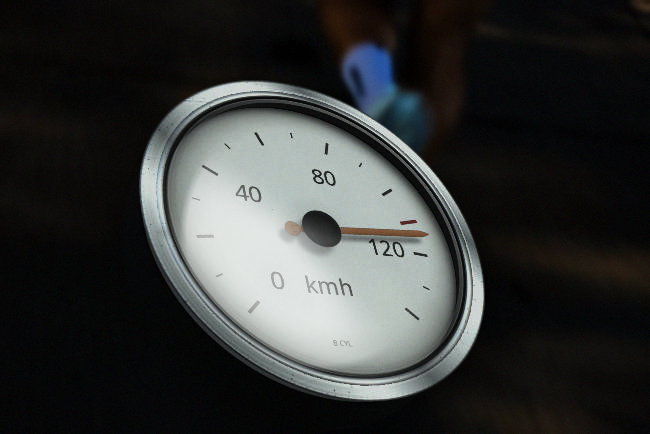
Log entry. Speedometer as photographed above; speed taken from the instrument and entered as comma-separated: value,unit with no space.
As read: 115,km/h
